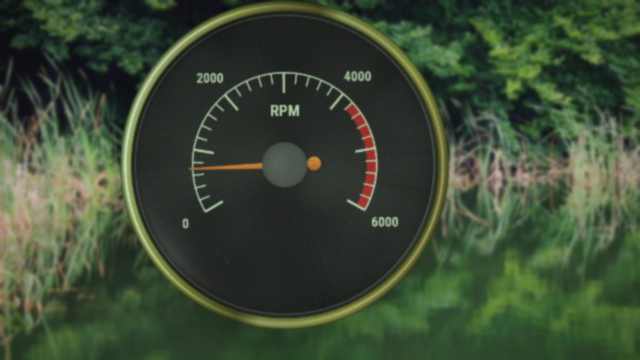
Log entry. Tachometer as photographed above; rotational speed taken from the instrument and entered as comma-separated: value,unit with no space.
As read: 700,rpm
